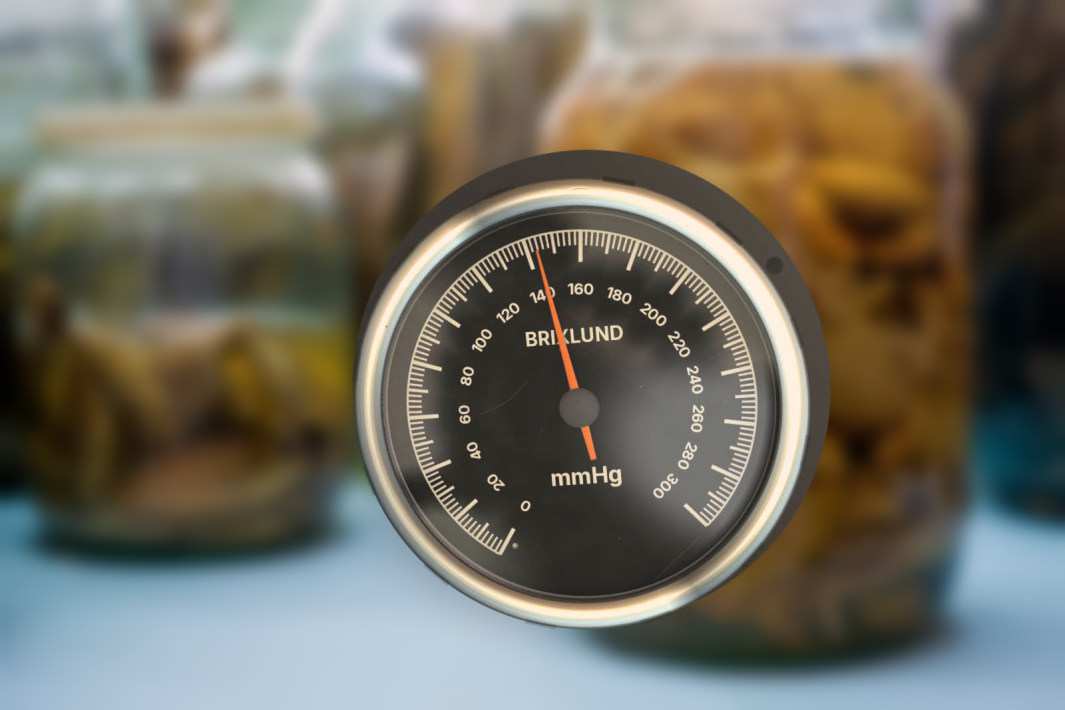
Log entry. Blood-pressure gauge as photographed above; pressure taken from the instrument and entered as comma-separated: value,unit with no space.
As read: 144,mmHg
